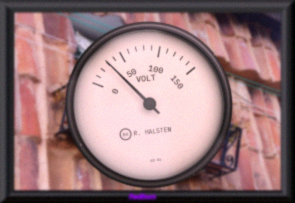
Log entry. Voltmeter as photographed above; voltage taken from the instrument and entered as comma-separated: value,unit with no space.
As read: 30,V
